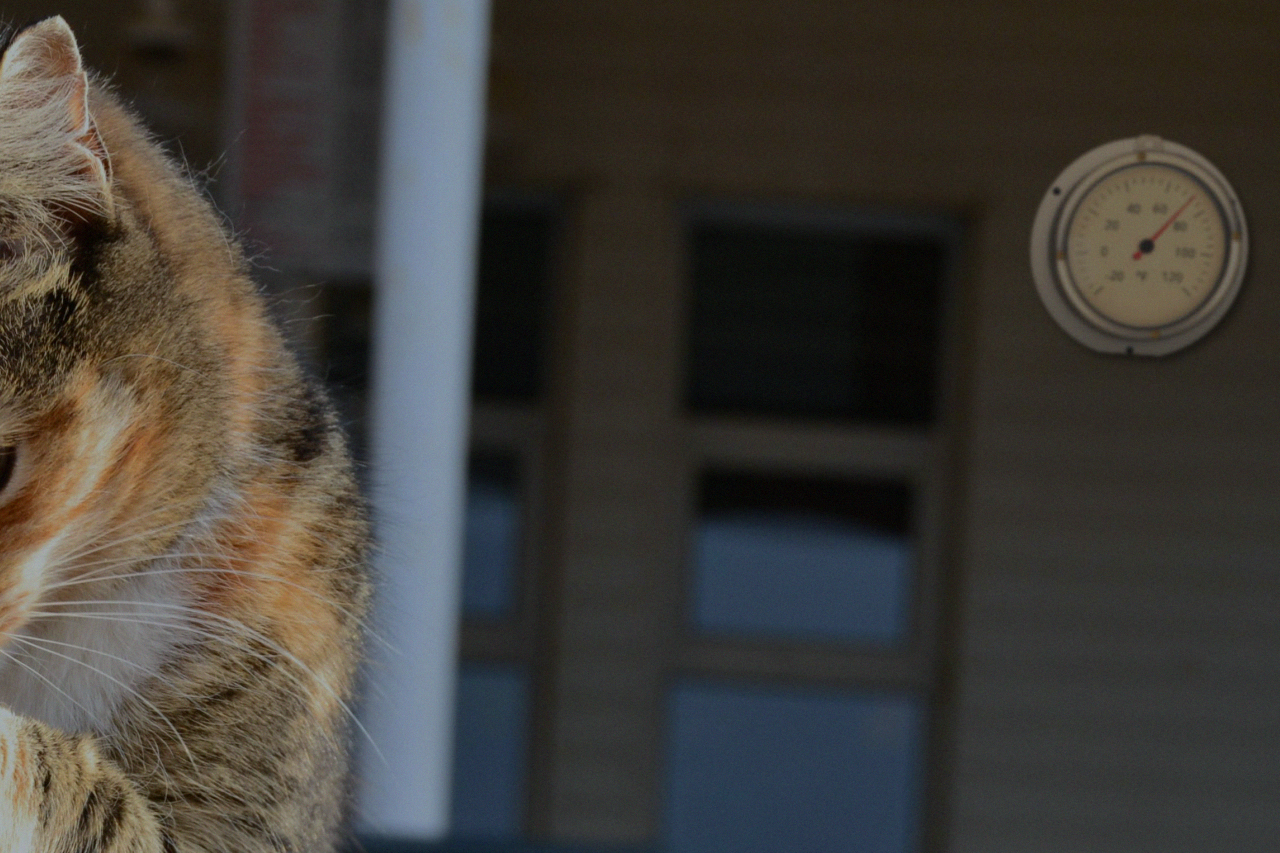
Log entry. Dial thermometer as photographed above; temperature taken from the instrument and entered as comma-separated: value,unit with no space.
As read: 72,°F
